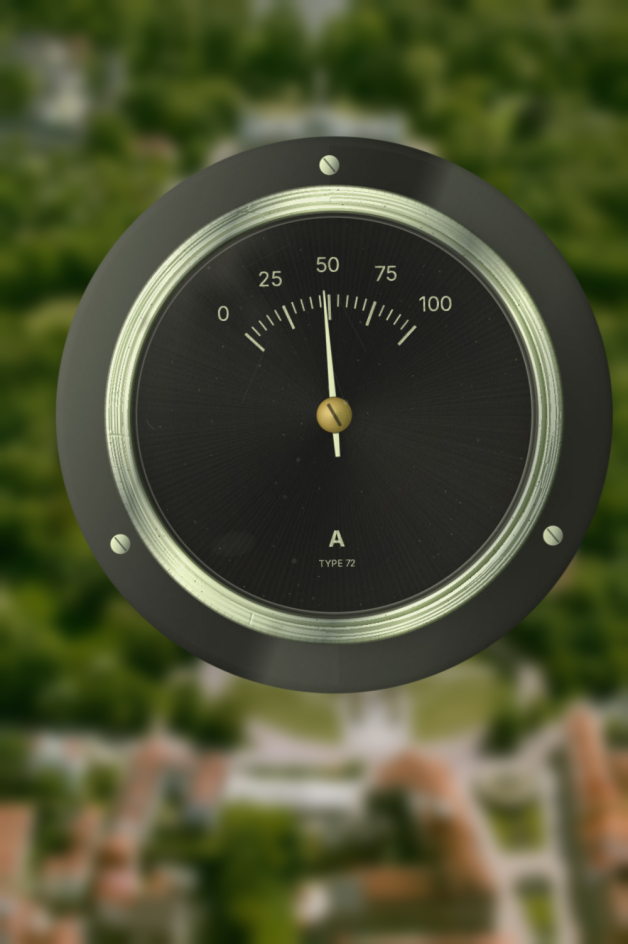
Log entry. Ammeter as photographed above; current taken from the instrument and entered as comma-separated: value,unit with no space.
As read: 47.5,A
